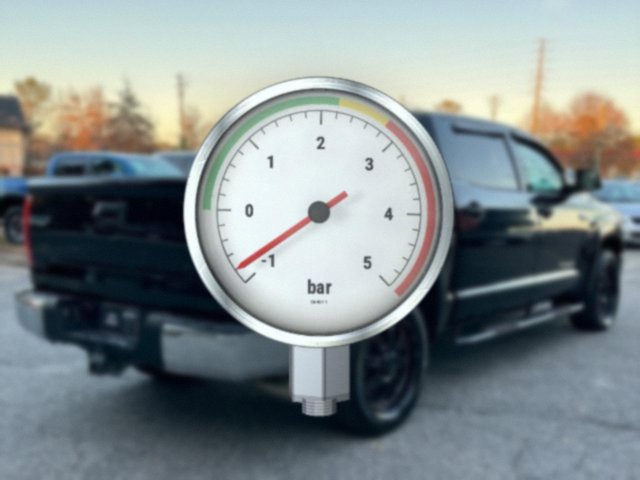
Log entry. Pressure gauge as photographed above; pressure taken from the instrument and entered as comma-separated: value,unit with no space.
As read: -0.8,bar
